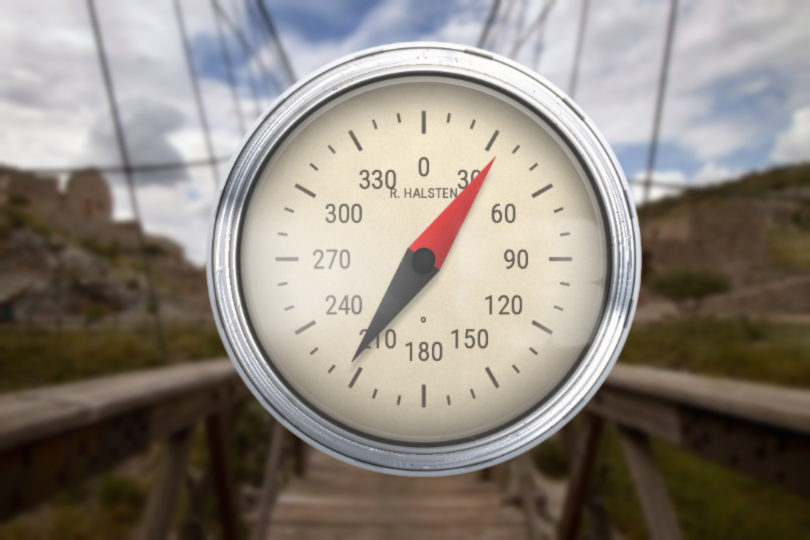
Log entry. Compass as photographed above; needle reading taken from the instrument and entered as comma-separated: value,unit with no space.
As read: 35,°
